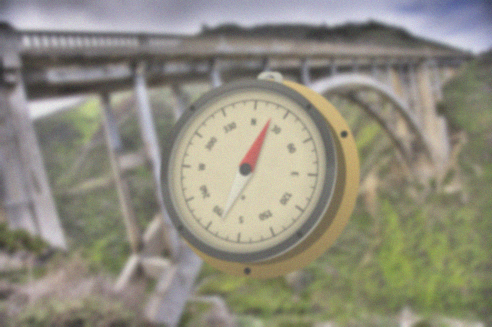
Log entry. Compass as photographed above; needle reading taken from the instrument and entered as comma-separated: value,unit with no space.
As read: 20,°
